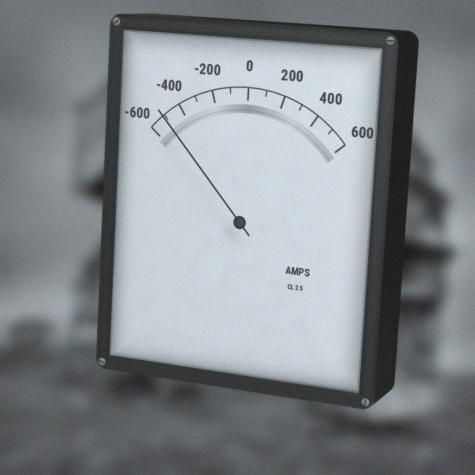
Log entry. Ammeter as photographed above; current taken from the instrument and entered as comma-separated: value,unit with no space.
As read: -500,A
